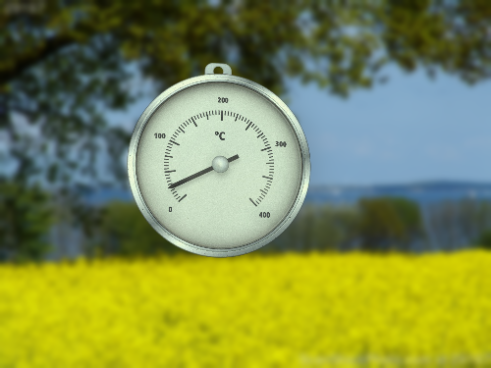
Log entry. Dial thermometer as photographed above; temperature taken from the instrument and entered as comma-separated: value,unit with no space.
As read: 25,°C
